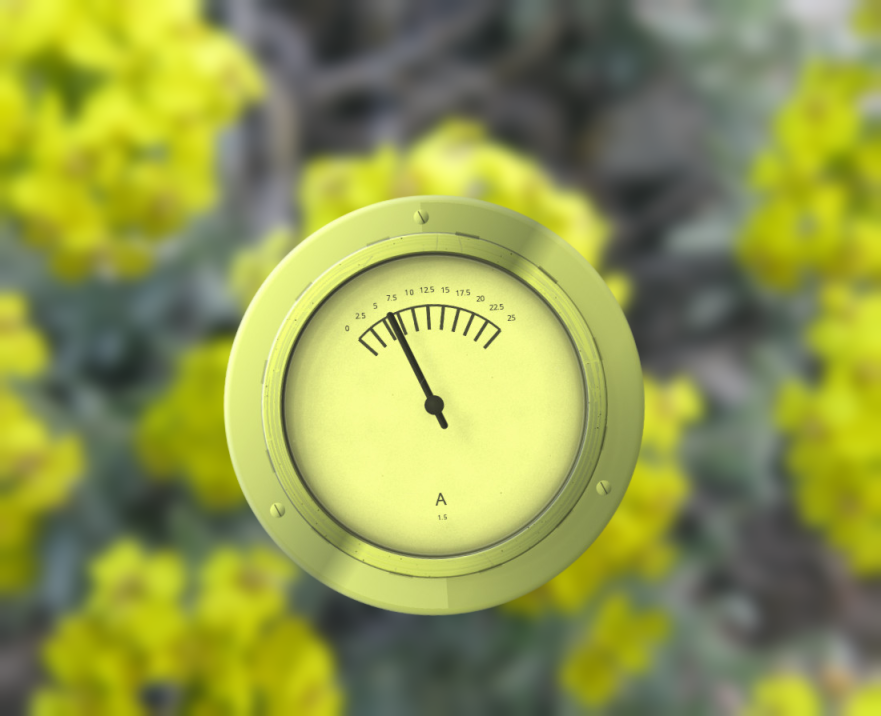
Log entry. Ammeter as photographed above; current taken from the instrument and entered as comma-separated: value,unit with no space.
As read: 6.25,A
